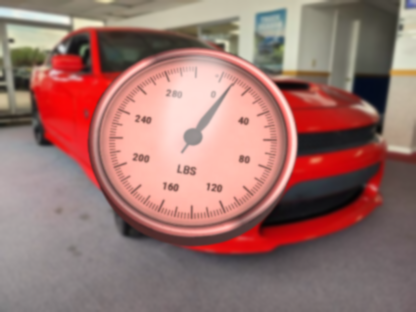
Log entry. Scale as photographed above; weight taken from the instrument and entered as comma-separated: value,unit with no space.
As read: 10,lb
